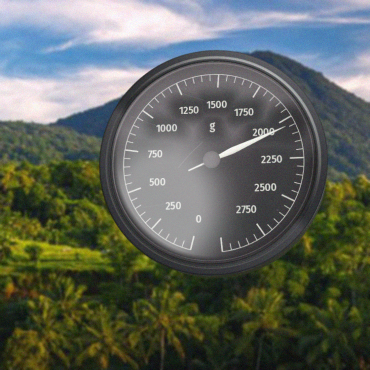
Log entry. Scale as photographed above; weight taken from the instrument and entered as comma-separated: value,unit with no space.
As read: 2050,g
